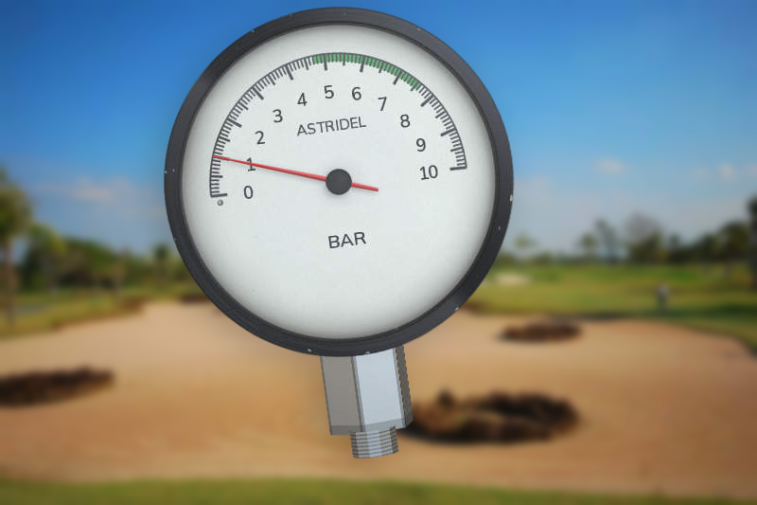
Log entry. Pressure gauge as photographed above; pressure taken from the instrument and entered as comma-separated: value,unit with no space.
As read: 1,bar
